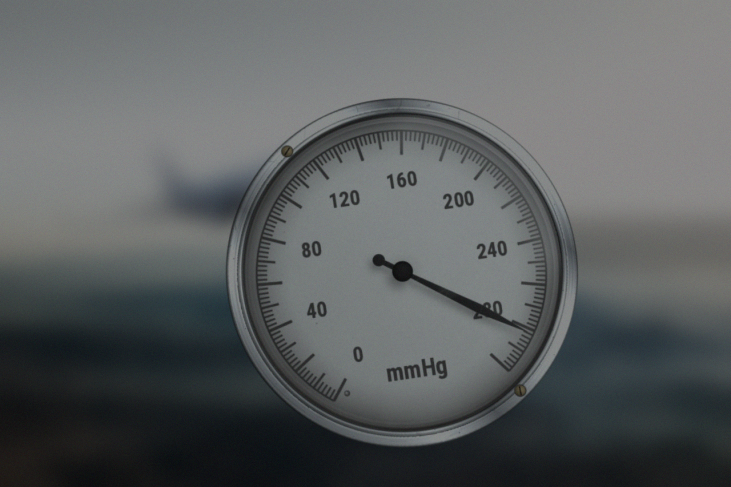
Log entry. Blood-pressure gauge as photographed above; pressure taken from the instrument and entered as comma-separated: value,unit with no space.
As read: 282,mmHg
